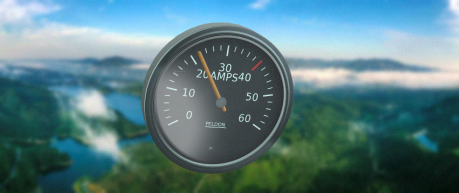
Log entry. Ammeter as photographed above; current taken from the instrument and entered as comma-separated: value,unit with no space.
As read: 22,A
